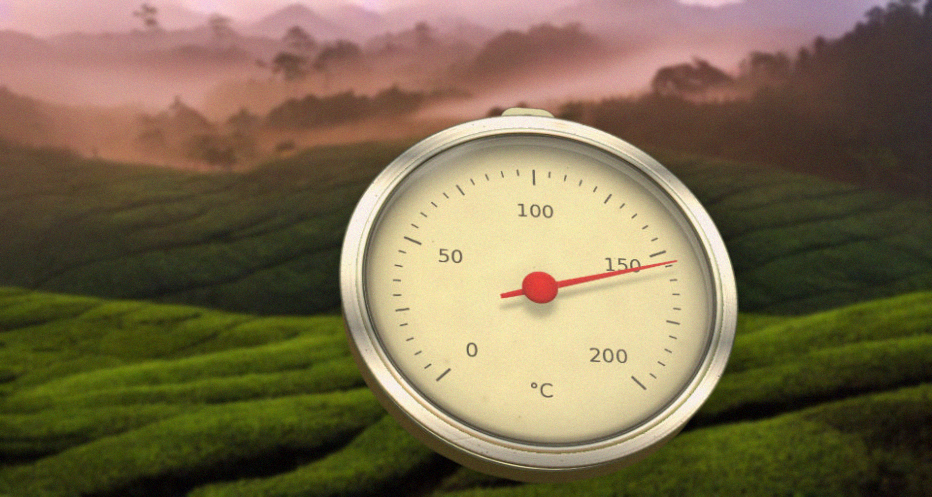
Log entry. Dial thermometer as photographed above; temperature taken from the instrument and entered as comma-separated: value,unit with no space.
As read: 155,°C
